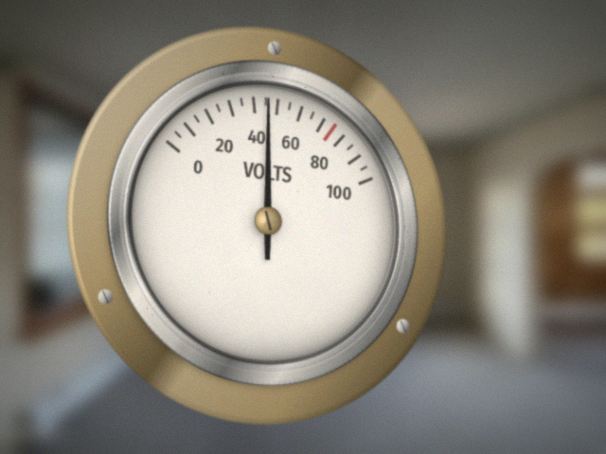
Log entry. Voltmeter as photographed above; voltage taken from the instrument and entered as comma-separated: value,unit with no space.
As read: 45,V
